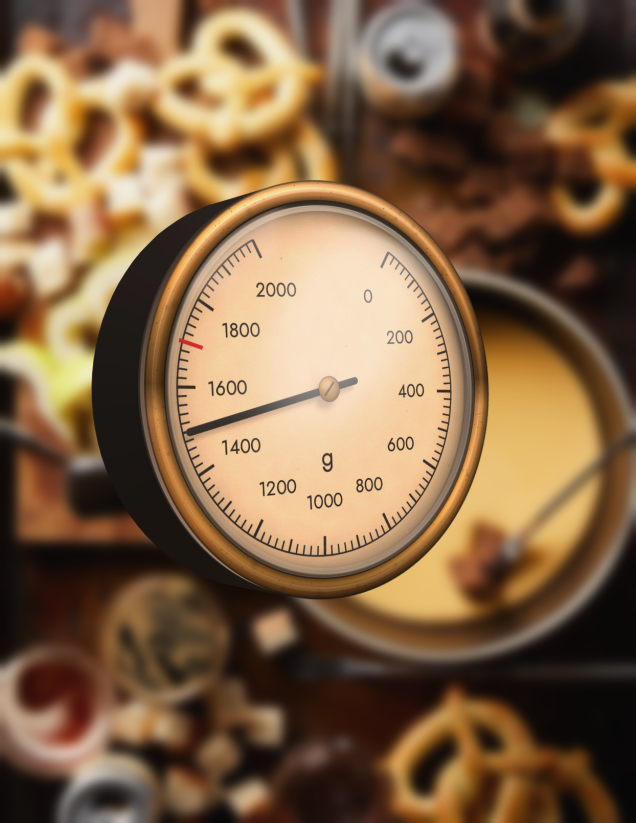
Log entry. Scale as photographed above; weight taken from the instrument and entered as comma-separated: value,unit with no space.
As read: 1500,g
